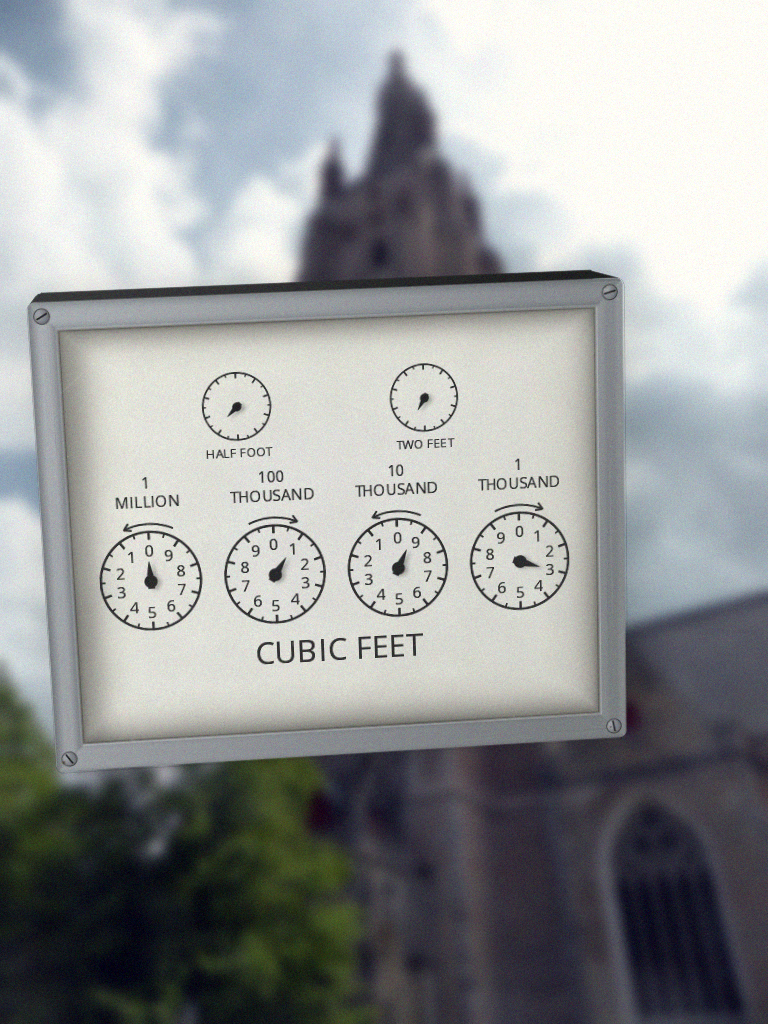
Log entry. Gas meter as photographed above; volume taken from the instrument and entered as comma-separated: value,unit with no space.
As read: 9300,ft³
